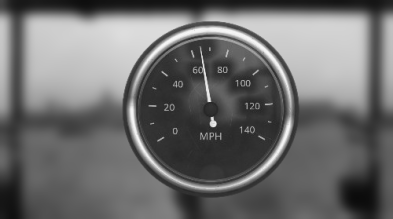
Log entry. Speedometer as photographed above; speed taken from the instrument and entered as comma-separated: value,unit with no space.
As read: 65,mph
